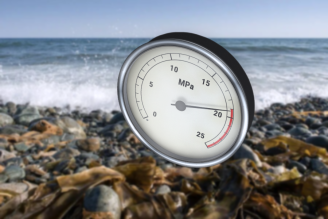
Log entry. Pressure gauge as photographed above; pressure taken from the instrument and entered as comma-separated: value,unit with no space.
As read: 19,MPa
